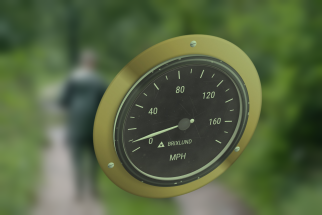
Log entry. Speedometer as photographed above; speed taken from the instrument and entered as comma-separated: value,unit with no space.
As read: 10,mph
